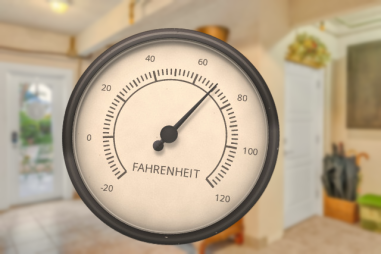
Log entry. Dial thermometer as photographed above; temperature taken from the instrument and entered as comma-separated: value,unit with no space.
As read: 70,°F
